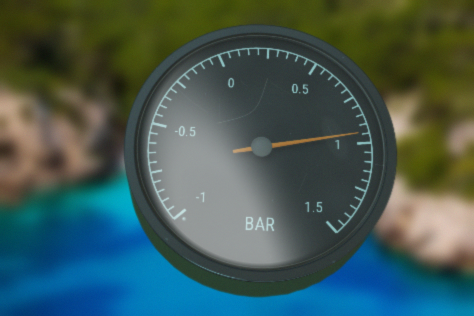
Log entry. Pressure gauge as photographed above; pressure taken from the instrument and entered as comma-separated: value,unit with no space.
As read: 0.95,bar
